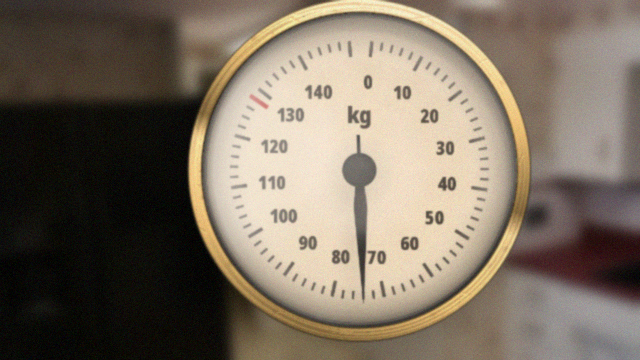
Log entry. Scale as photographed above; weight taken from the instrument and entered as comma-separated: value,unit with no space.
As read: 74,kg
